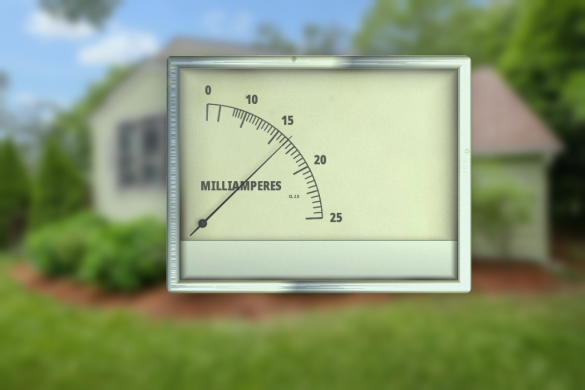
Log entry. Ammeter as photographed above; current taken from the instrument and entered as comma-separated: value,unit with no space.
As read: 16.5,mA
